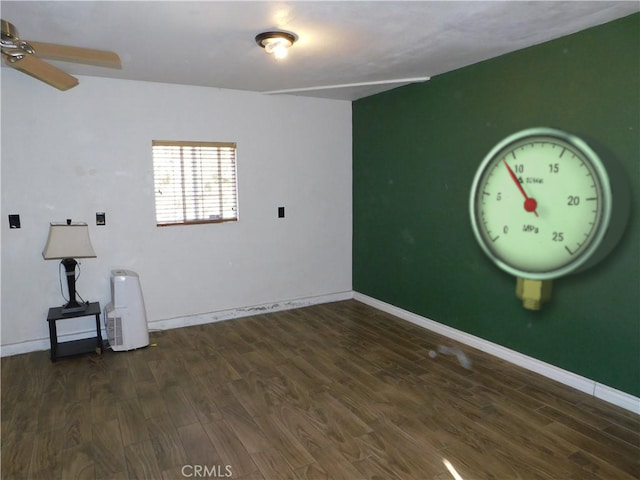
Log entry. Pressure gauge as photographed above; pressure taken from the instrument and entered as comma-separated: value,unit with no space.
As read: 9,MPa
